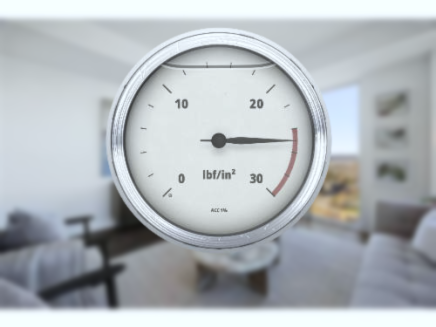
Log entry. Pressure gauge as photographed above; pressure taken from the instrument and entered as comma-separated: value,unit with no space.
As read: 25,psi
